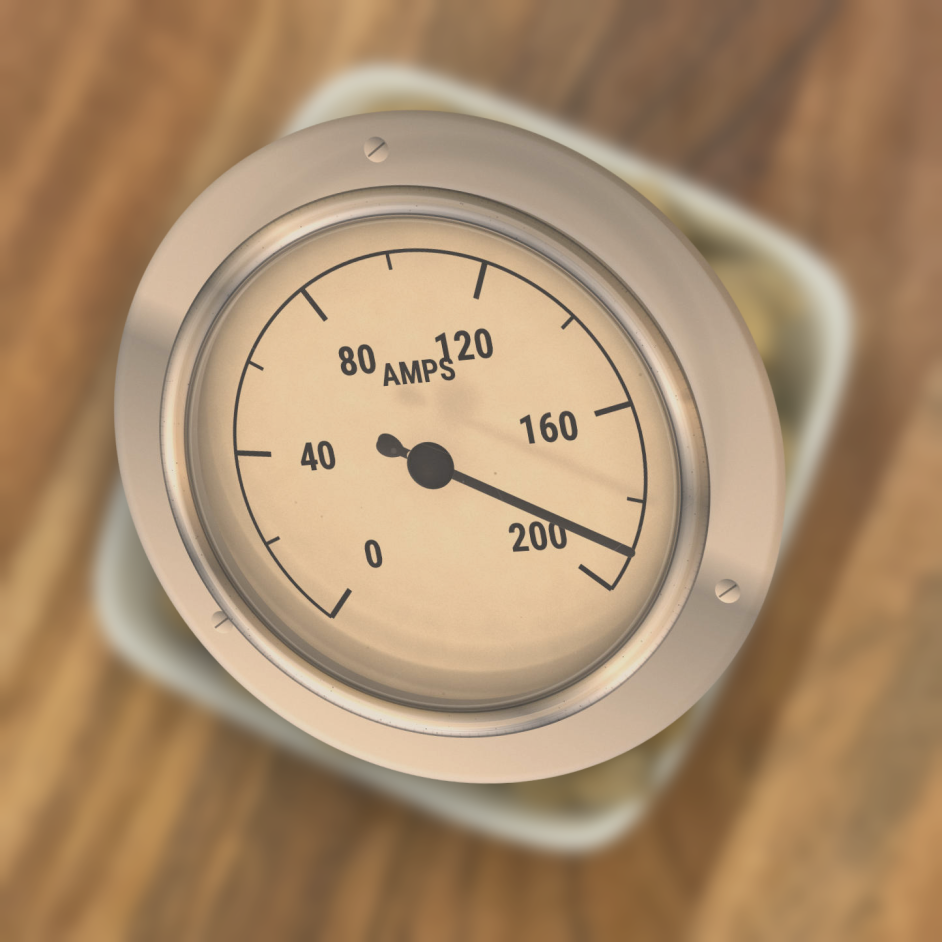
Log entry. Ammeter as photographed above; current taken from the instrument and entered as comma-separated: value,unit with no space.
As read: 190,A
